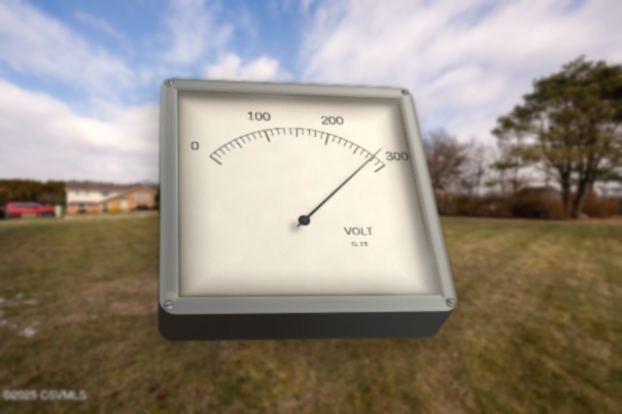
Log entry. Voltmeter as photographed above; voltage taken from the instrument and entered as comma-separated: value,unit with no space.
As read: 280,V
